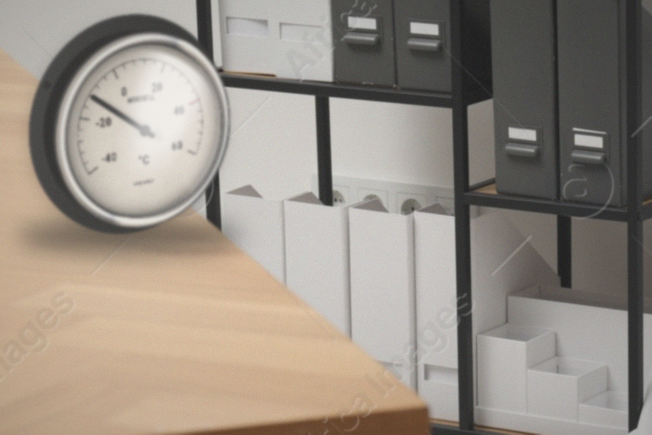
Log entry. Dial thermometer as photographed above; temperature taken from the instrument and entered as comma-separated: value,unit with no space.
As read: -12,°C
